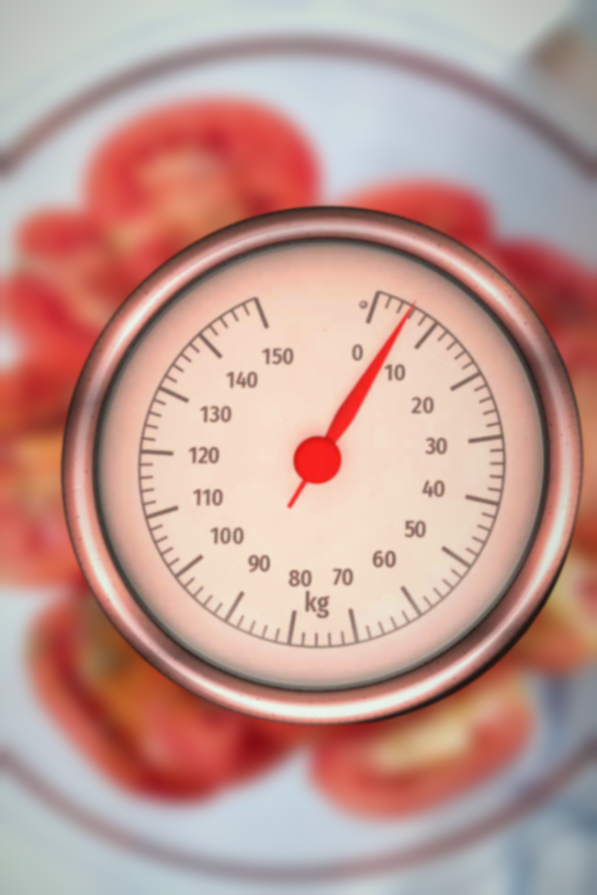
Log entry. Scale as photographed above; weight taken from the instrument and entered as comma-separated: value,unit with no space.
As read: 6,kg
